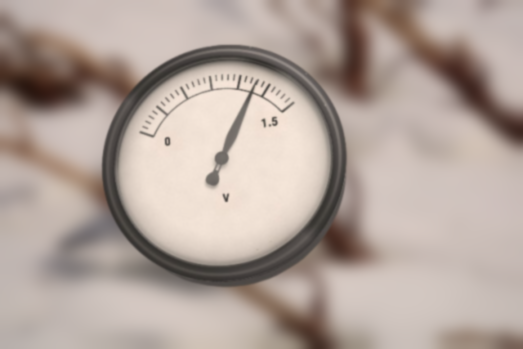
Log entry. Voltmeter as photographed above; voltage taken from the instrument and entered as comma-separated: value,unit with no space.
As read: 1.15,V
